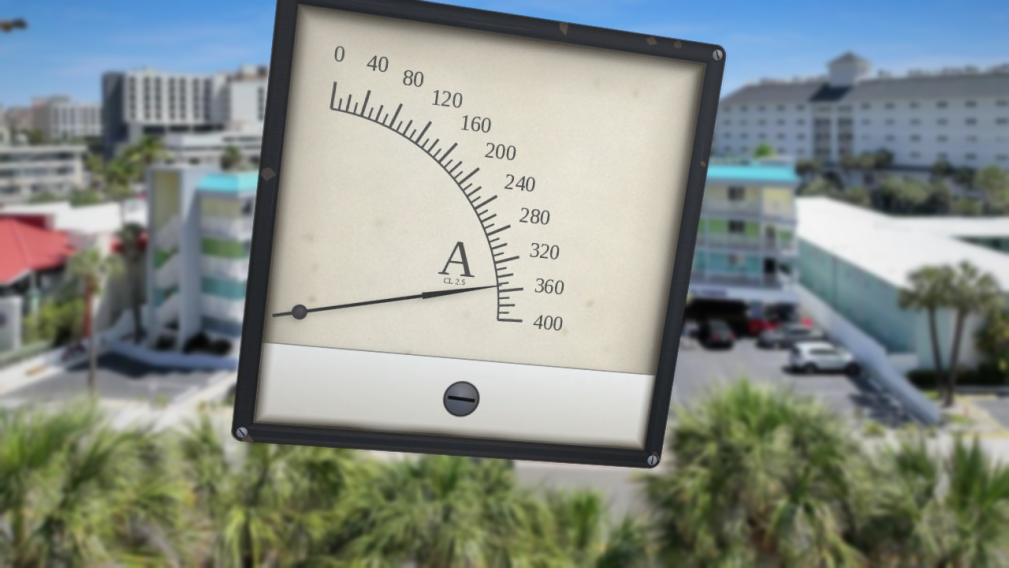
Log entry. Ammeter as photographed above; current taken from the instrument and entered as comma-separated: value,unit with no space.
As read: 350,A
